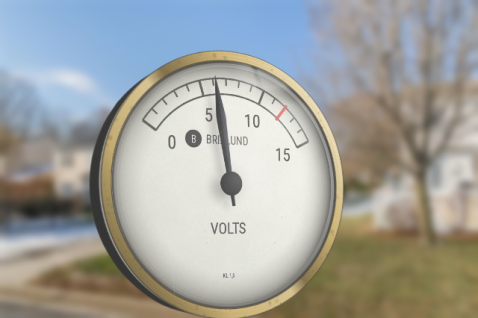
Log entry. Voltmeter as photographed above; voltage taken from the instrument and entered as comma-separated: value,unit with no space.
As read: 6,V
